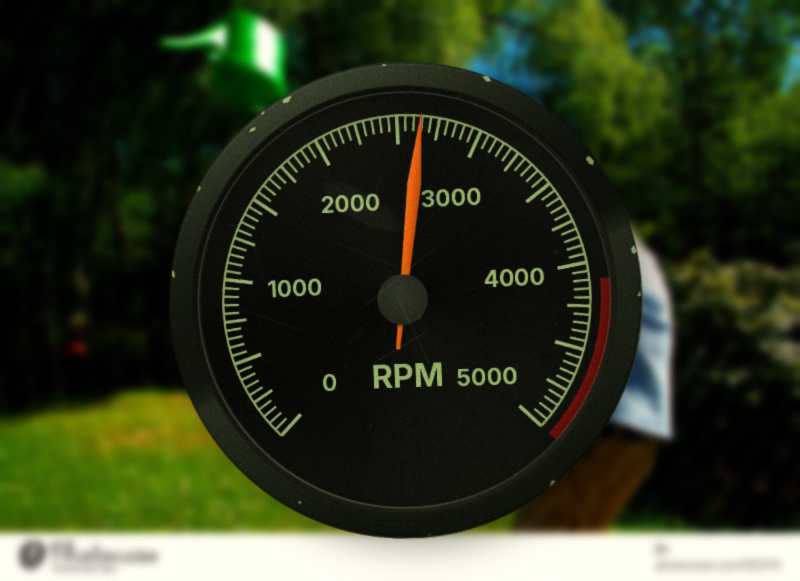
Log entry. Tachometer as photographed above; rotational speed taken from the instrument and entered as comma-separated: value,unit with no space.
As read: 2650,rpm
